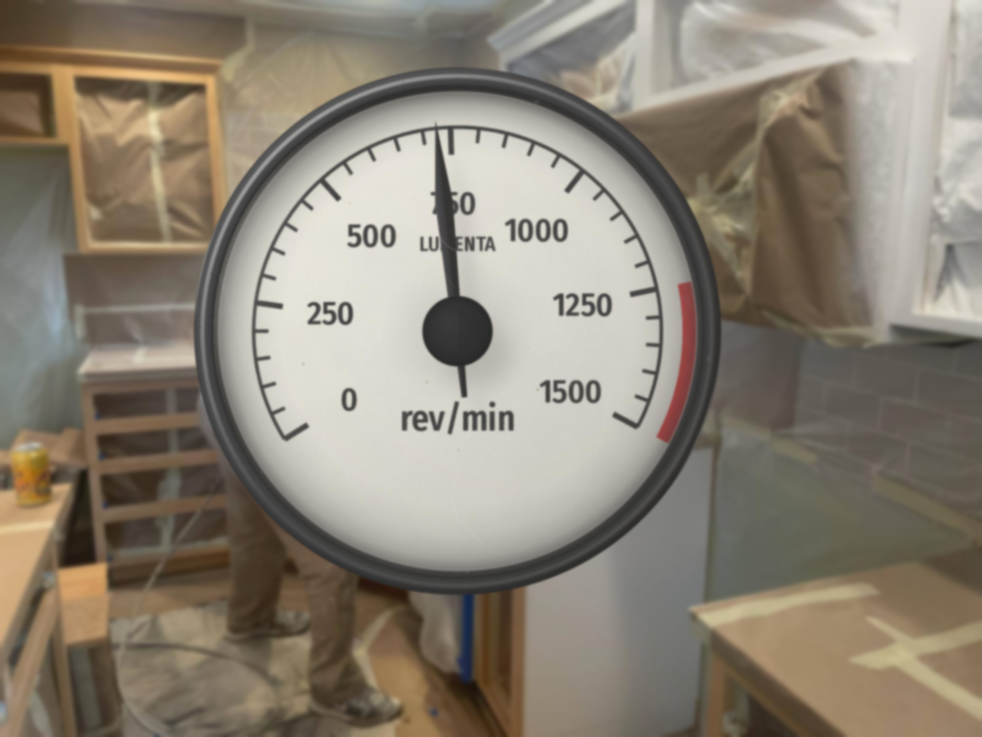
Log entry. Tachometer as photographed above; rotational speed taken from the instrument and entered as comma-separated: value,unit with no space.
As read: 725,rpm
